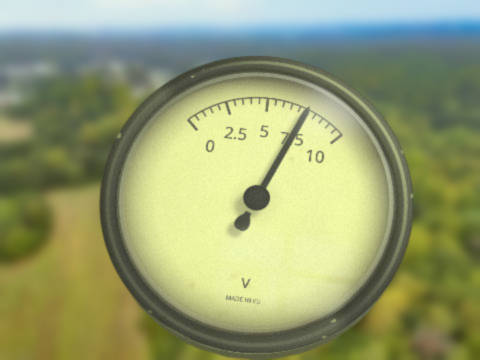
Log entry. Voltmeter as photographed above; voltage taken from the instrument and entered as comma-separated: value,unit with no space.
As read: 7.5,V
